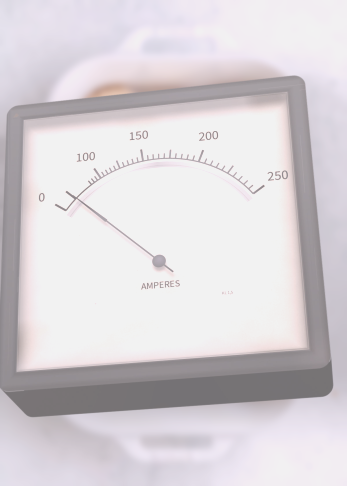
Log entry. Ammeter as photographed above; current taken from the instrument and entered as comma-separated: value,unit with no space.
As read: 50,A
